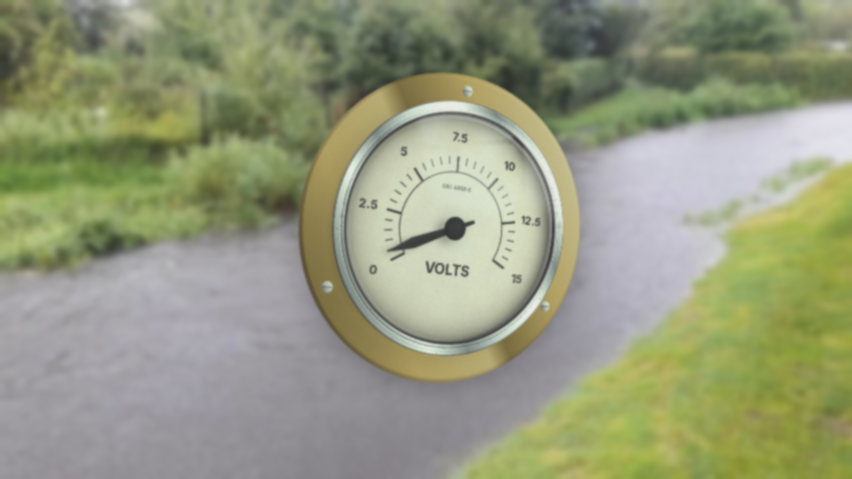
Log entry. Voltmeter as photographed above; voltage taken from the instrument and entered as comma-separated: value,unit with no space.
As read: 0.5,V
